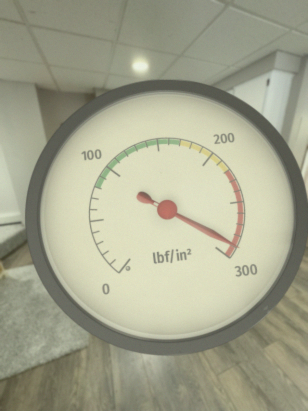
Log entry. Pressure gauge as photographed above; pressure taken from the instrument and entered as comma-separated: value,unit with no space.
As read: 290,psi
